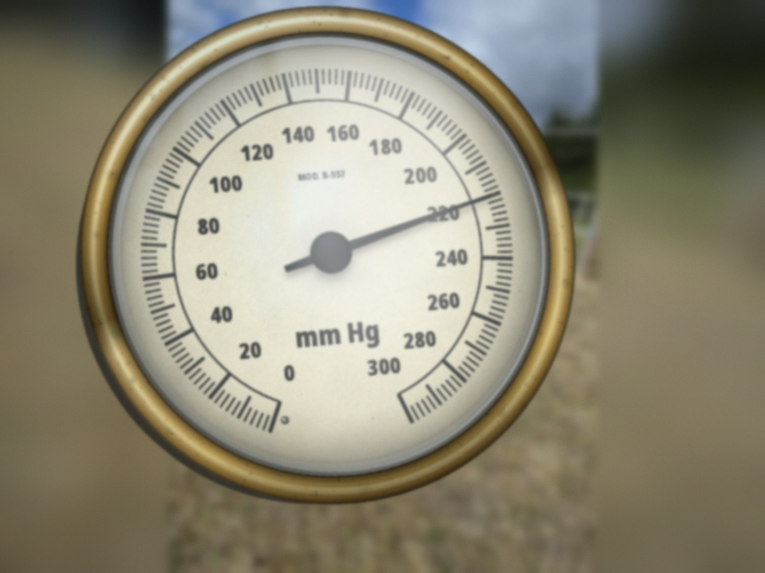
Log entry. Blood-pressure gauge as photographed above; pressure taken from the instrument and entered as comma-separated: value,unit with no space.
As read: 220,mmHg
